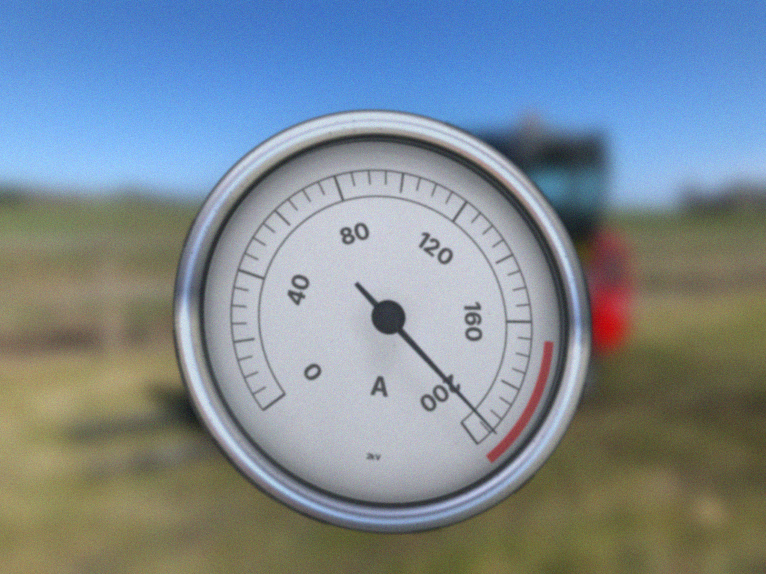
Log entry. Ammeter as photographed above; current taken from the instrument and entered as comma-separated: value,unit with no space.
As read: 195,A
